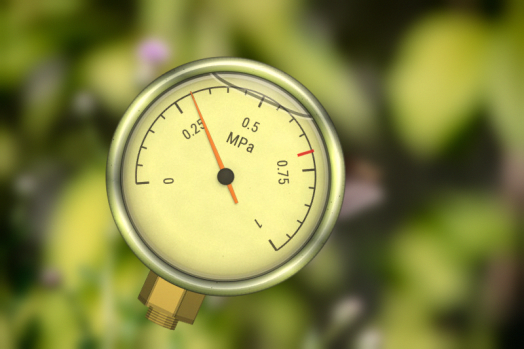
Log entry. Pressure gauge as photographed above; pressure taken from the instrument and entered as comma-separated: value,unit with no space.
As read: 0.3,MPa
